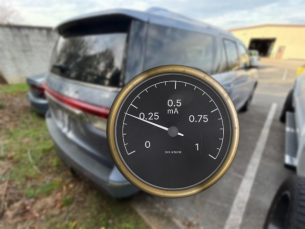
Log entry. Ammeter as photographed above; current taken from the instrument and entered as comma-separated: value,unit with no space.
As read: 0.2,mA
